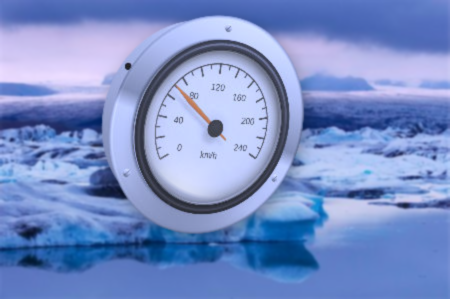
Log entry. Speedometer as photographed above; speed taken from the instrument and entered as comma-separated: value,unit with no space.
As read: 70,km/h
